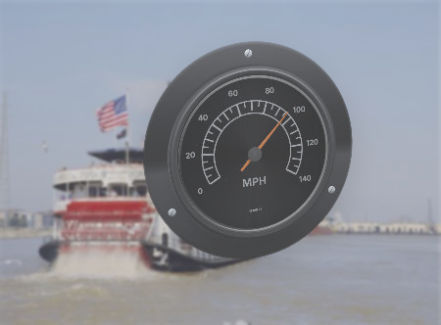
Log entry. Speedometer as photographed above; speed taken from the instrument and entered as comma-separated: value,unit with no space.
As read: 95,mph
